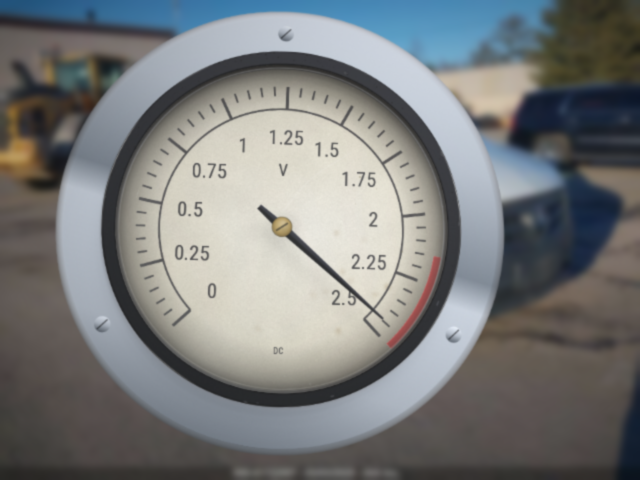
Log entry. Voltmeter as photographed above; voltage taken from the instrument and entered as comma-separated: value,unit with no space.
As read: 2.45,V
